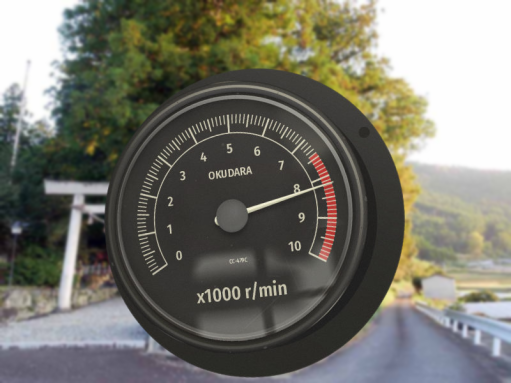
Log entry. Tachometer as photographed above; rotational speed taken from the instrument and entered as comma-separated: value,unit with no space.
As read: 8200,rpm
